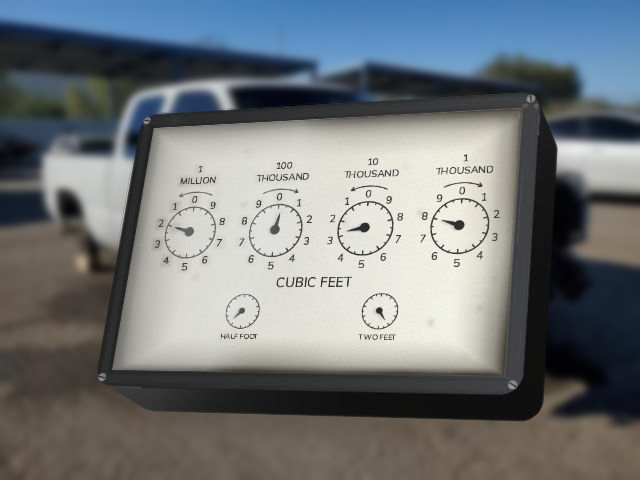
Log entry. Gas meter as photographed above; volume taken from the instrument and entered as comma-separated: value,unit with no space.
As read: 202800,ft³
